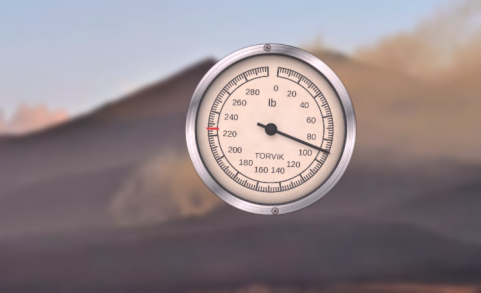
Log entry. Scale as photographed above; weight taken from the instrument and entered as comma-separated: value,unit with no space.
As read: 90,lb
